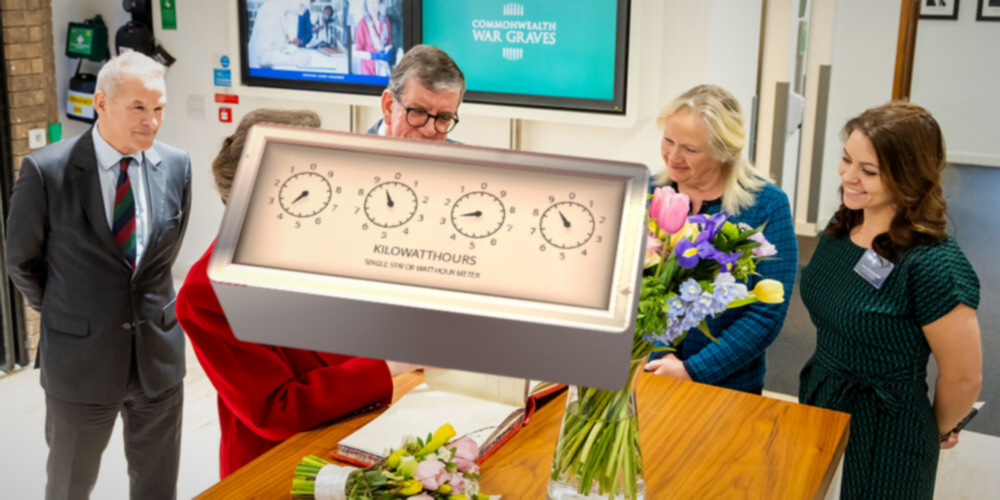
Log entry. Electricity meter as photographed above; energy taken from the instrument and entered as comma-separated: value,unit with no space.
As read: 3929,kWh
